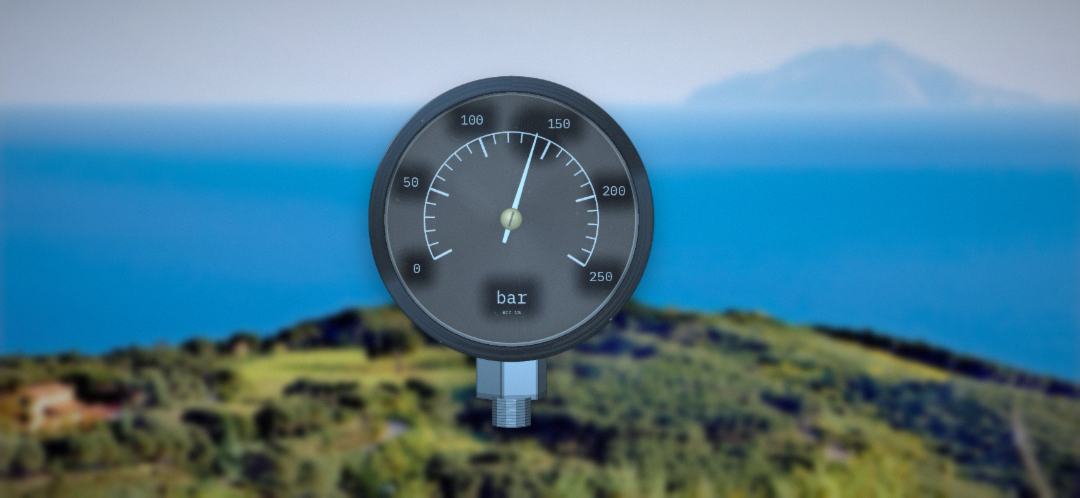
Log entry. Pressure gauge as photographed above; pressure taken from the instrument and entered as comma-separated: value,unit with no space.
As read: 140,bar
